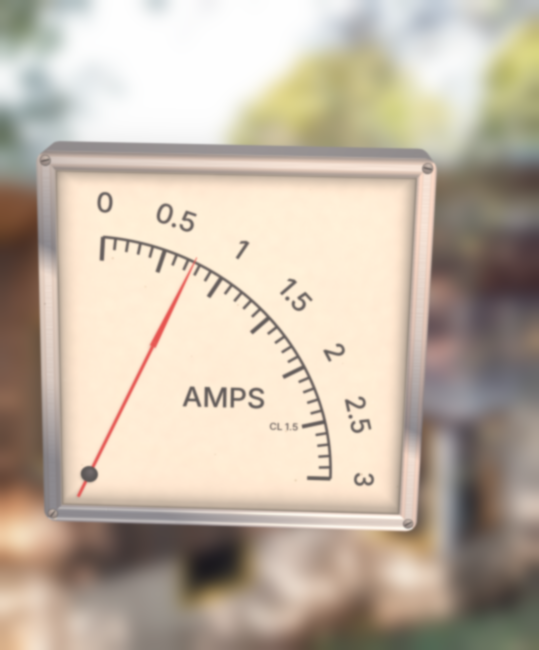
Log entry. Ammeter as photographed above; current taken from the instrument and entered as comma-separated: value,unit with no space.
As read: 0.75,A
